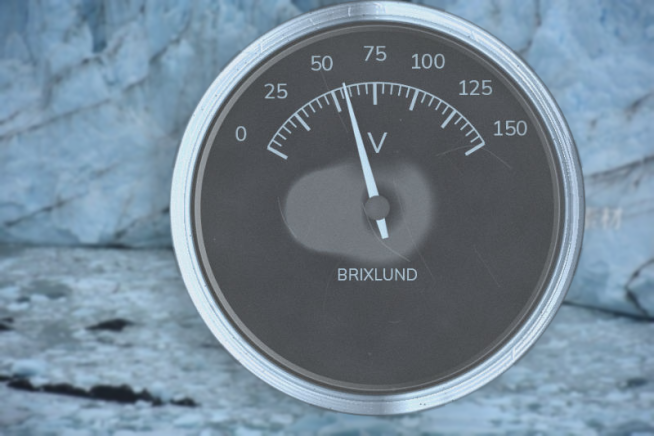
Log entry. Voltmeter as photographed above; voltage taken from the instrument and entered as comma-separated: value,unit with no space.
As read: 57.5,V
